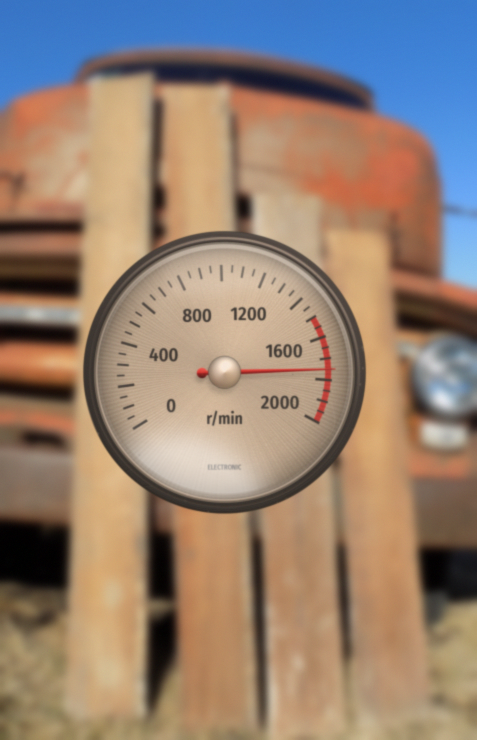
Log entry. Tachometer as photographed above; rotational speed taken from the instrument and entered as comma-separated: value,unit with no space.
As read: 1750,rpm
